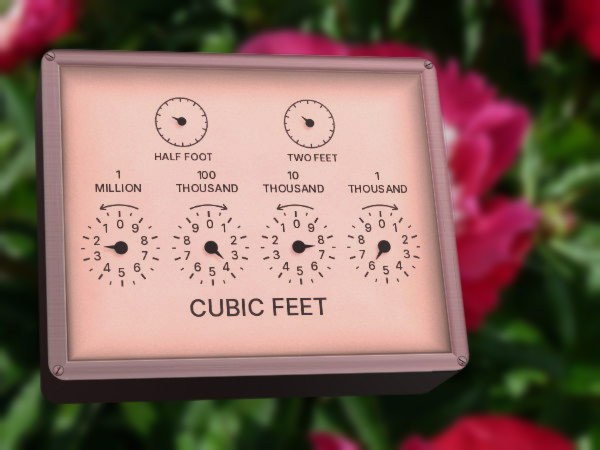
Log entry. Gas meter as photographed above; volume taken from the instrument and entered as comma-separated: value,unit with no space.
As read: 237600,ft³
